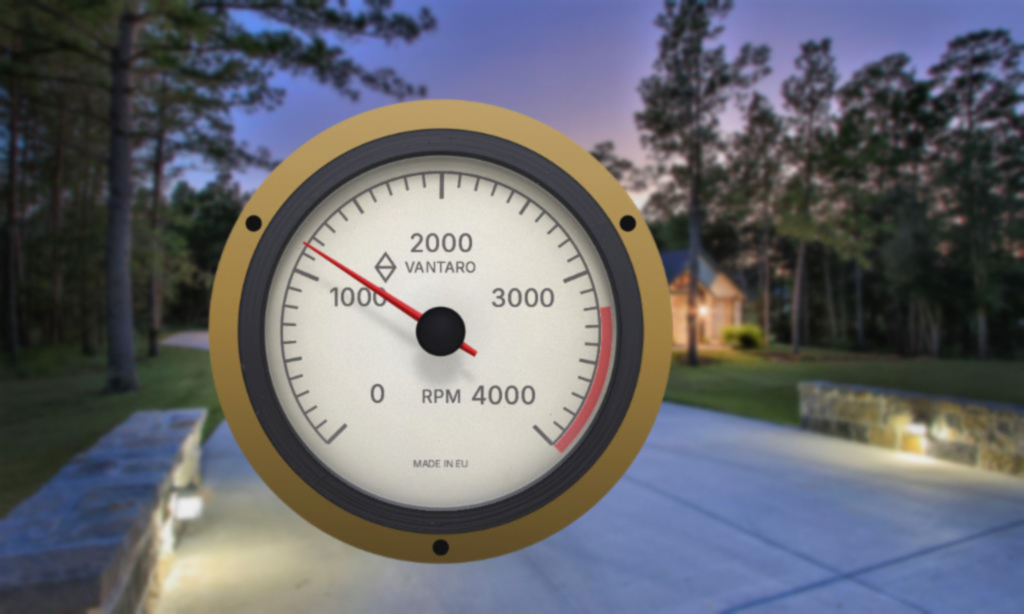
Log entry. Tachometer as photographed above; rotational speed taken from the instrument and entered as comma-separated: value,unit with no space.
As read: 1150,rpm
